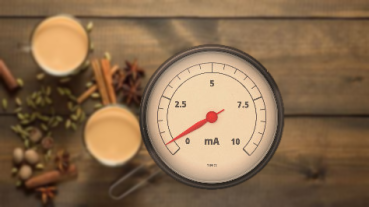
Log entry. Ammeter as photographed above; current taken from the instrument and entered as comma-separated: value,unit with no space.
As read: 0.5,mA
